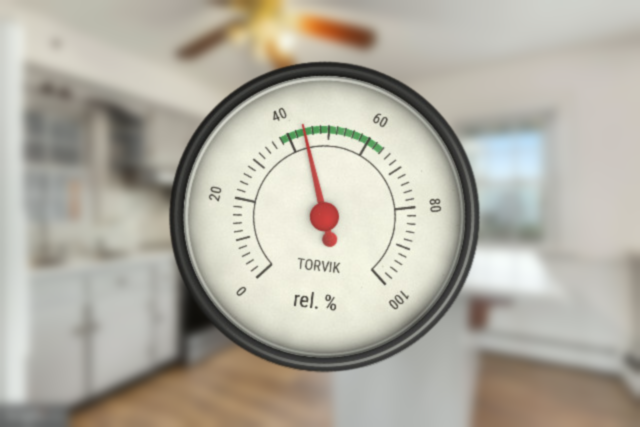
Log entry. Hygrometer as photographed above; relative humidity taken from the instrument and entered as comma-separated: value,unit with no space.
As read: 44,%
